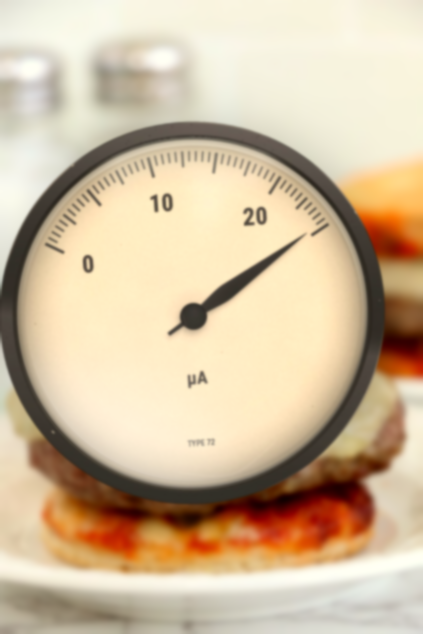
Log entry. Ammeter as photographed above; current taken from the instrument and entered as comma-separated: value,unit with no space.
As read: 24.5,µA
